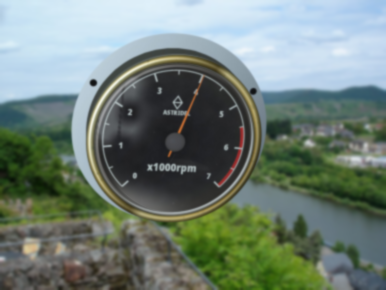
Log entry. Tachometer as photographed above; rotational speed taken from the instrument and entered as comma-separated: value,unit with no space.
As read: 4000,rpm
